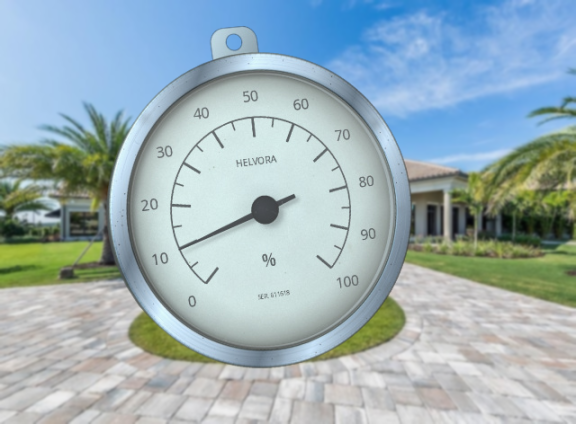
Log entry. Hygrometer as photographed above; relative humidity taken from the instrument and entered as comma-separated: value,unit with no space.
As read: 10,%
